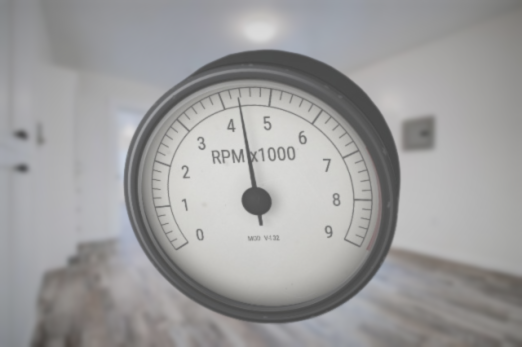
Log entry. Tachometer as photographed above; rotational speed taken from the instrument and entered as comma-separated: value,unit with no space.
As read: 4400,rpm
